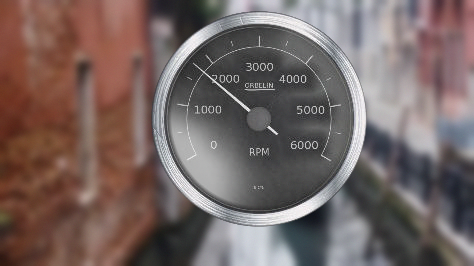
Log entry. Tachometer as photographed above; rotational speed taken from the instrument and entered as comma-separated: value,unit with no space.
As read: 1750,rpm
